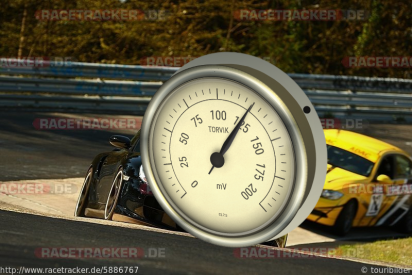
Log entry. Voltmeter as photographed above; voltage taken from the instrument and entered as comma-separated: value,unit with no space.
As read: 125,mV
